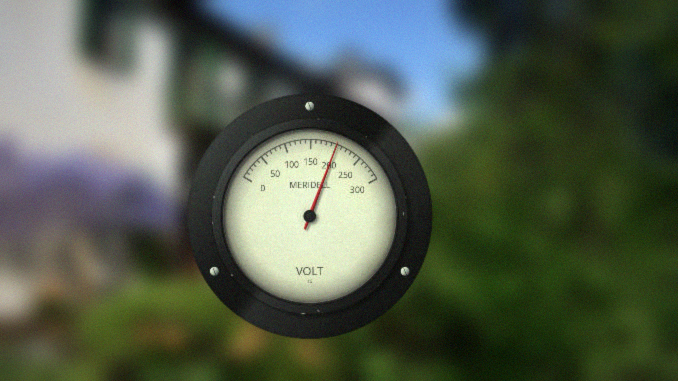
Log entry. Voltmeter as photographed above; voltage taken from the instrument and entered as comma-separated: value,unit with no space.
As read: 200,V
